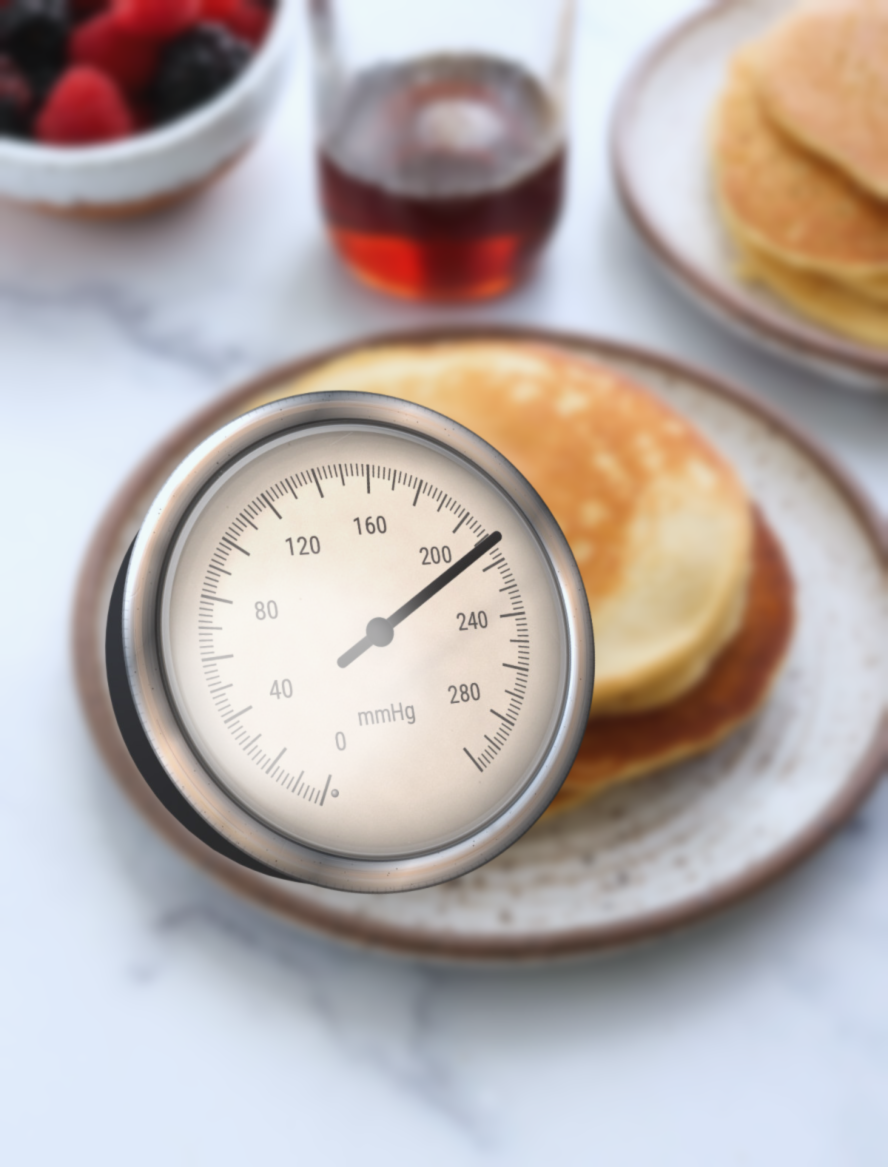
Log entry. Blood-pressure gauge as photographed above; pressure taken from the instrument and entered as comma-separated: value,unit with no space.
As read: 212,mmHg
